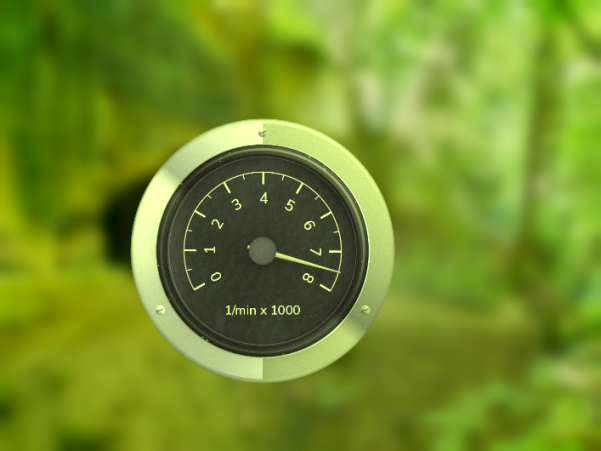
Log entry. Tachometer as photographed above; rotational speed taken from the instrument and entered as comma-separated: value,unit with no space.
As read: 7500,rpm
